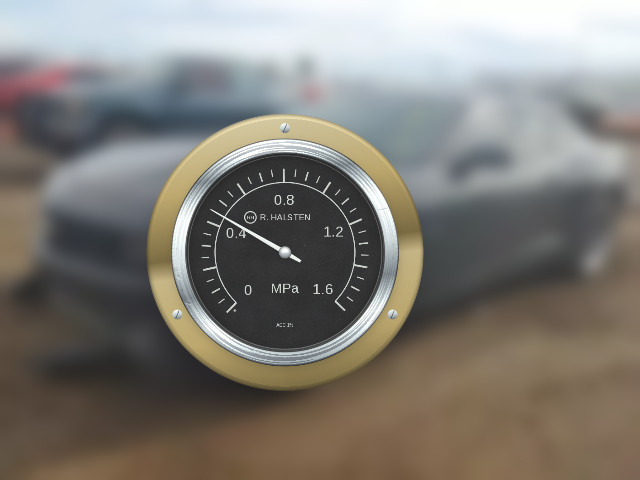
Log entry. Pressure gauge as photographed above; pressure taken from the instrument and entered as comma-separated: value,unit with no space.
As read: 0.45,MPa
